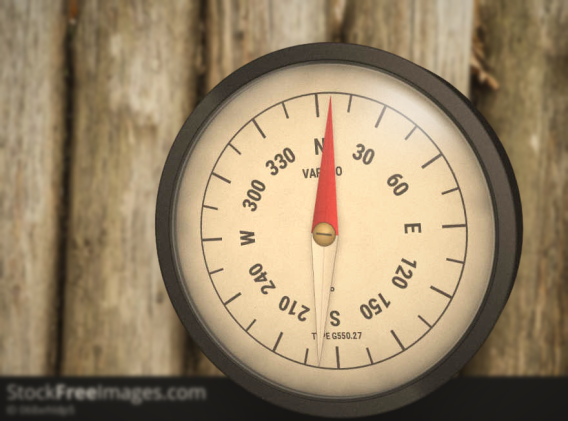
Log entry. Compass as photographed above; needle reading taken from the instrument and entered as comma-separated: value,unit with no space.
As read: 7.5,°
